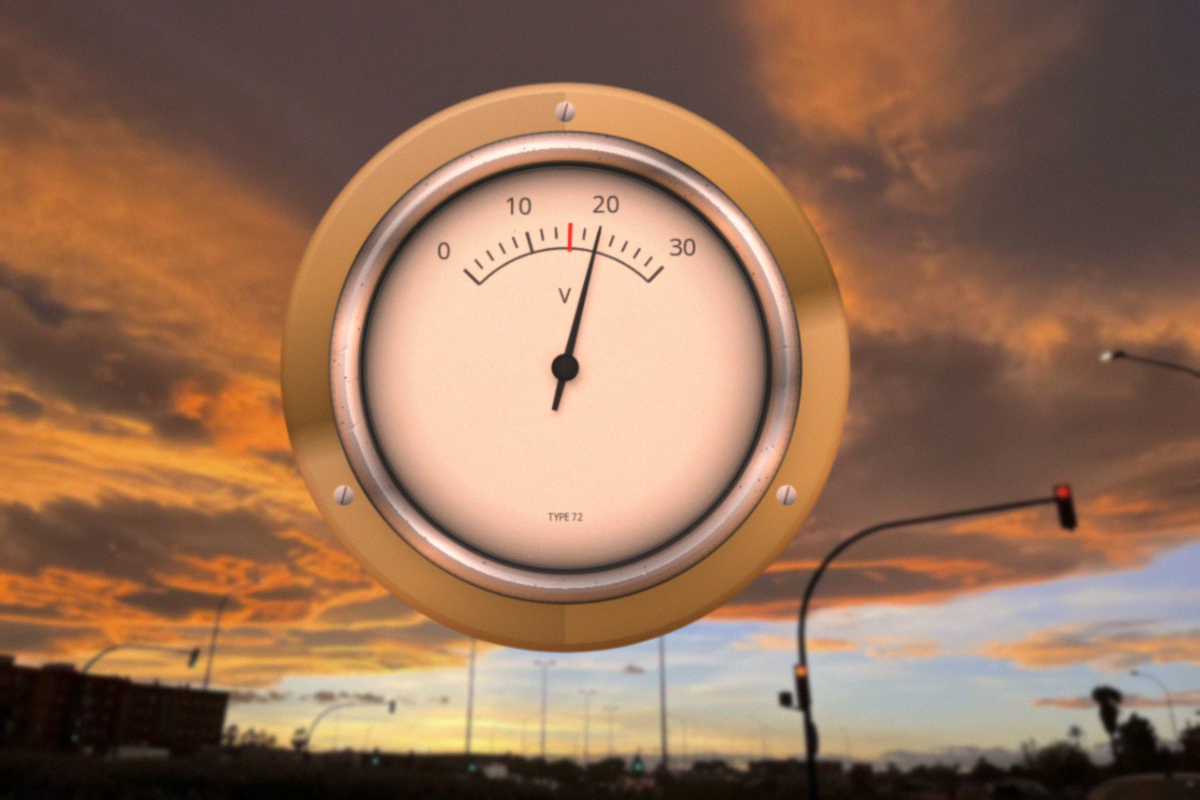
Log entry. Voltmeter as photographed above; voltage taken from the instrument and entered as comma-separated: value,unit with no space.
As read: 20,V
